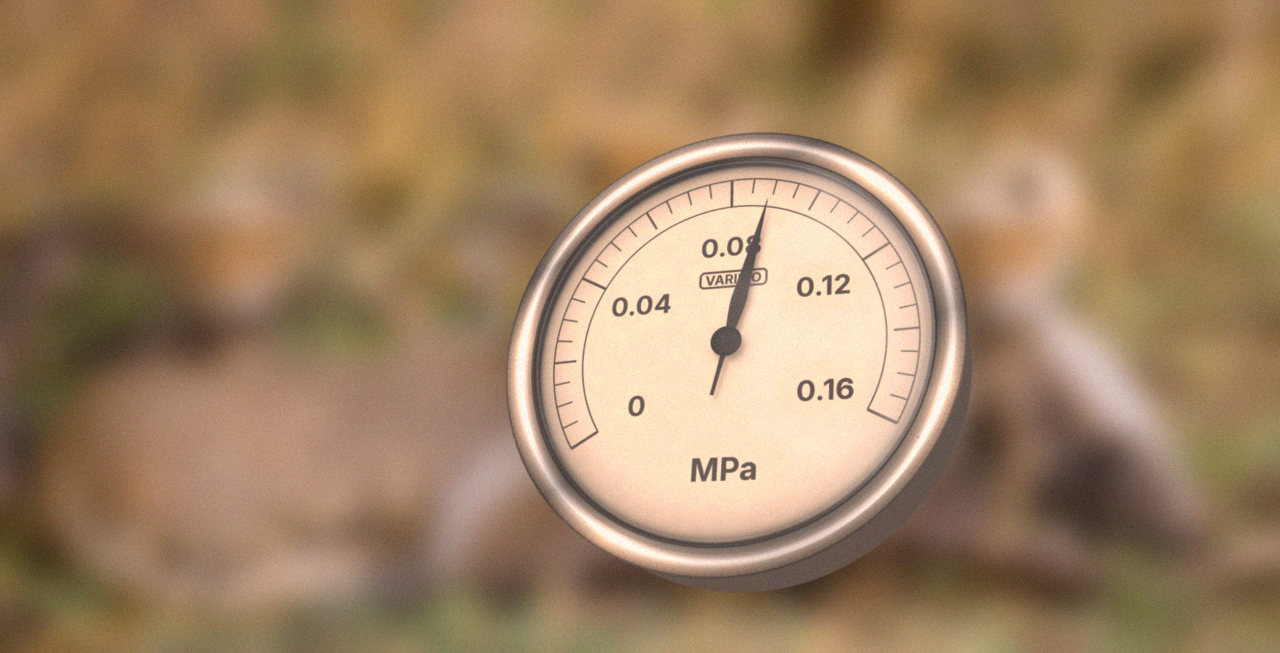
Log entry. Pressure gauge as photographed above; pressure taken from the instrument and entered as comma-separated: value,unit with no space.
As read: 0.09,MPa
